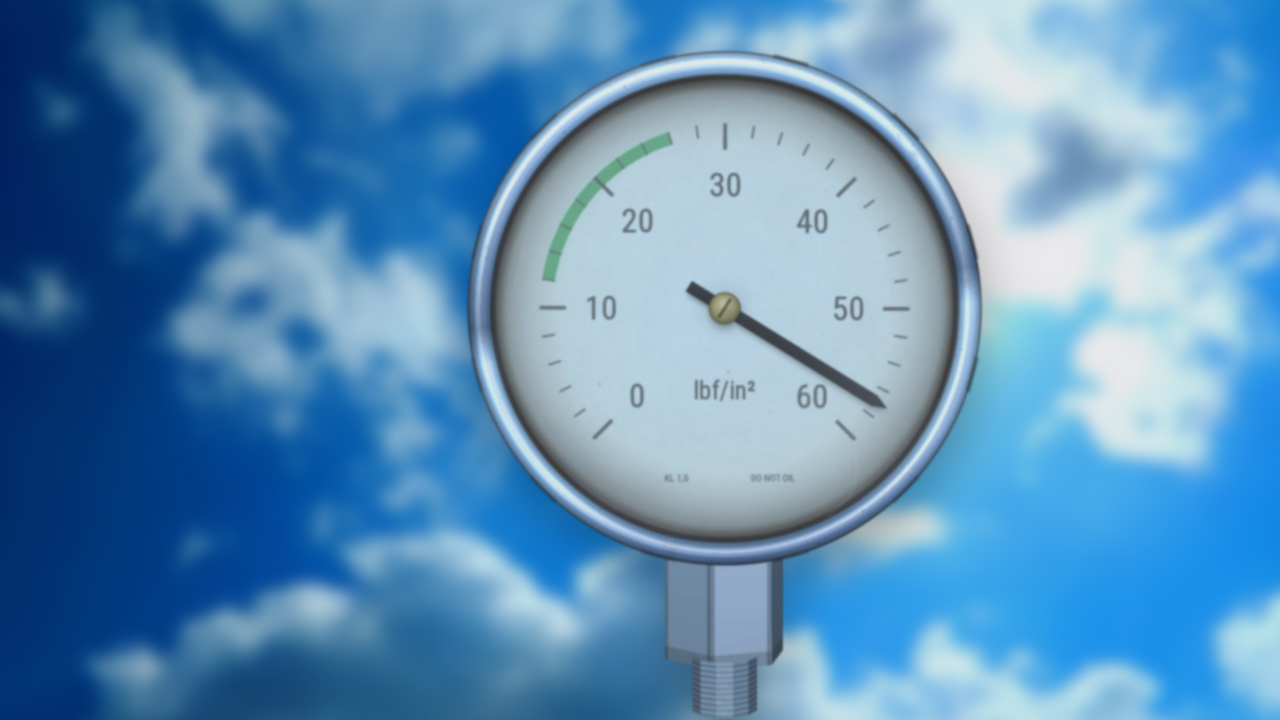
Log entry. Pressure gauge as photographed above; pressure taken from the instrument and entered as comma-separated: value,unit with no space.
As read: 57,psi
